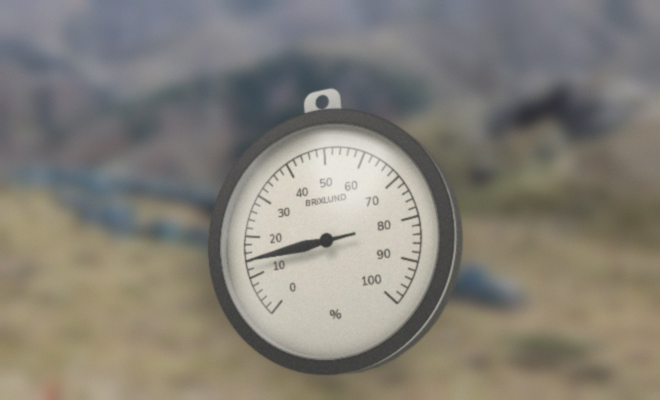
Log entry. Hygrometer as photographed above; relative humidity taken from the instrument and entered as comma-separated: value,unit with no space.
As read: 14,%
